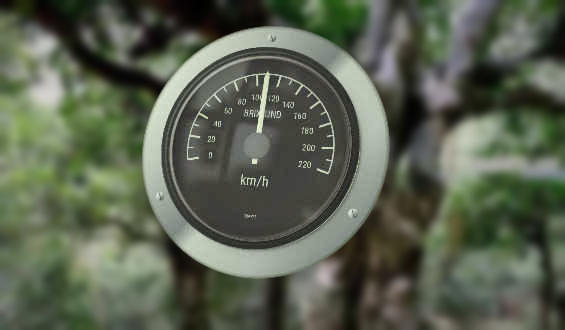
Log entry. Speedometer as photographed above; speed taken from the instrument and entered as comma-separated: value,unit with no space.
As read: 110,km/h
